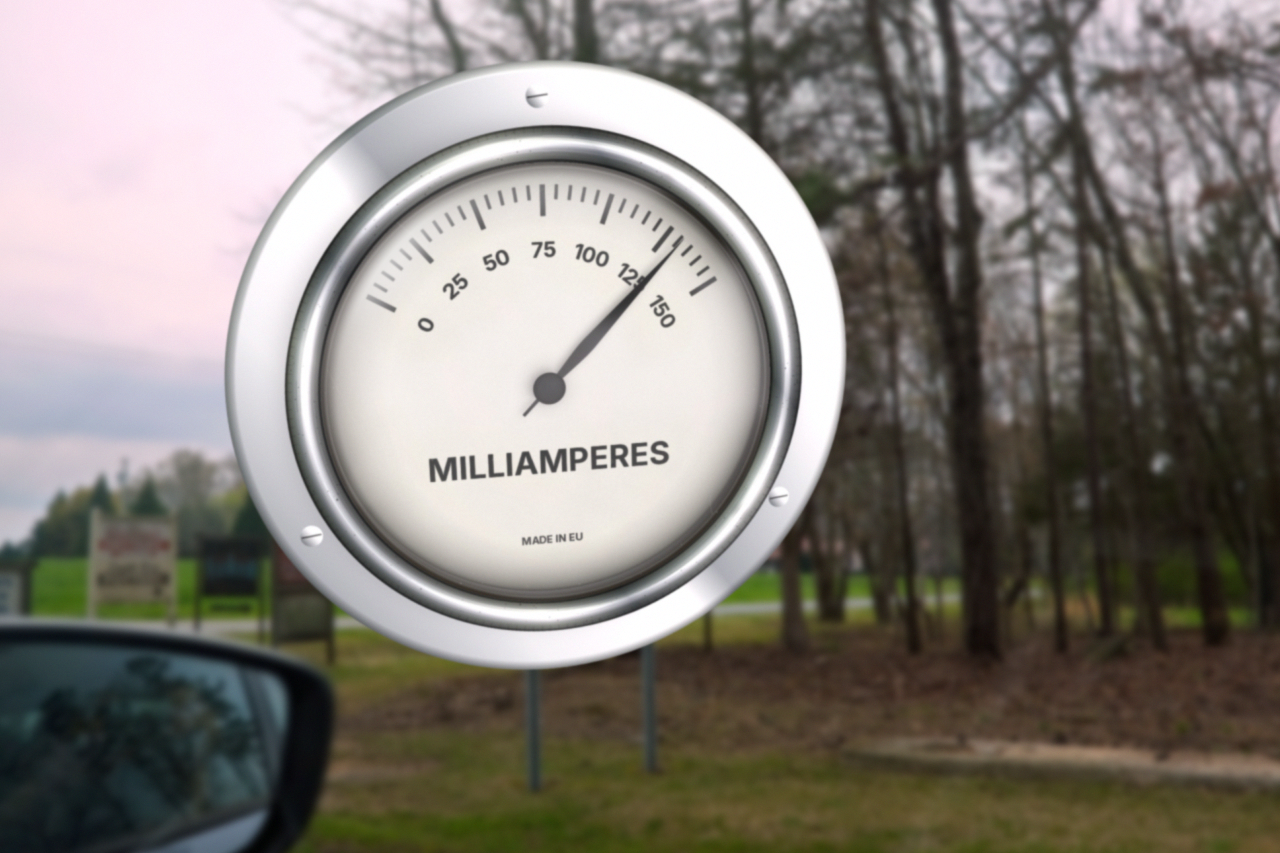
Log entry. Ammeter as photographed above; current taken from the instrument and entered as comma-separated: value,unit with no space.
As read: 130,mA
